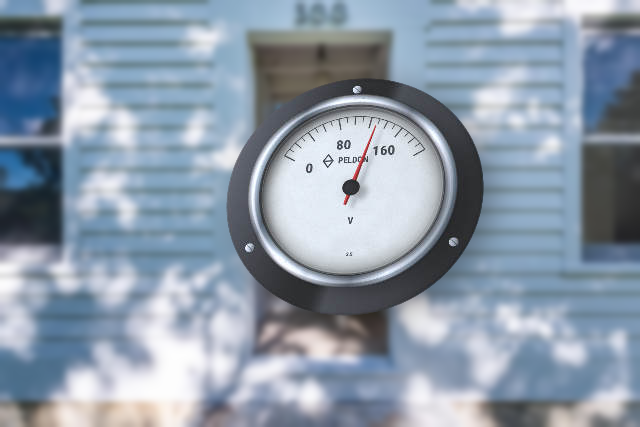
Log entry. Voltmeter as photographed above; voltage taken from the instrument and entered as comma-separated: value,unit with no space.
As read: 130,V
